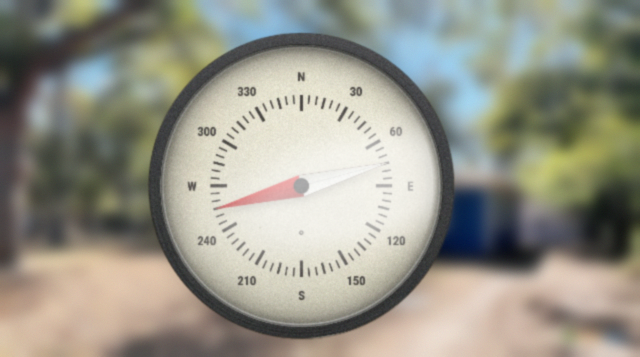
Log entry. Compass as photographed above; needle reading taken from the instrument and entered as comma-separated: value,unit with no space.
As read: 255,°
